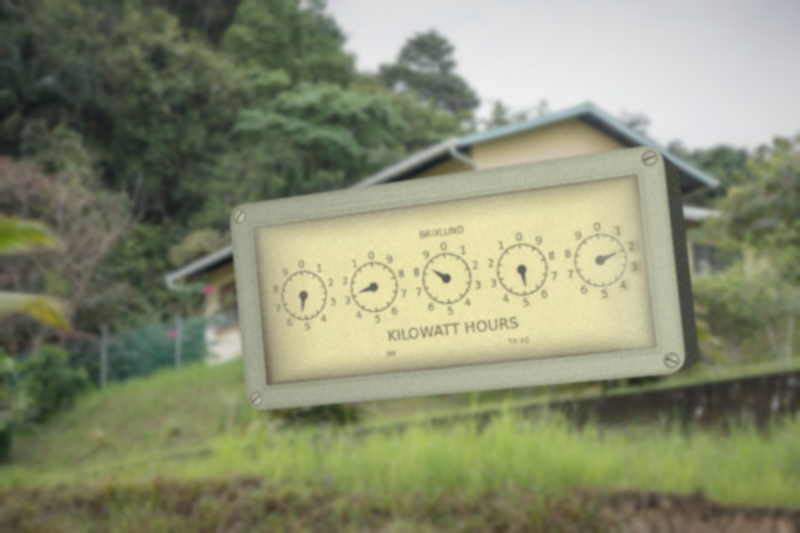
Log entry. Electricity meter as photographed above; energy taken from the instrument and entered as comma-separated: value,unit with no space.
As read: 52852,kWh
